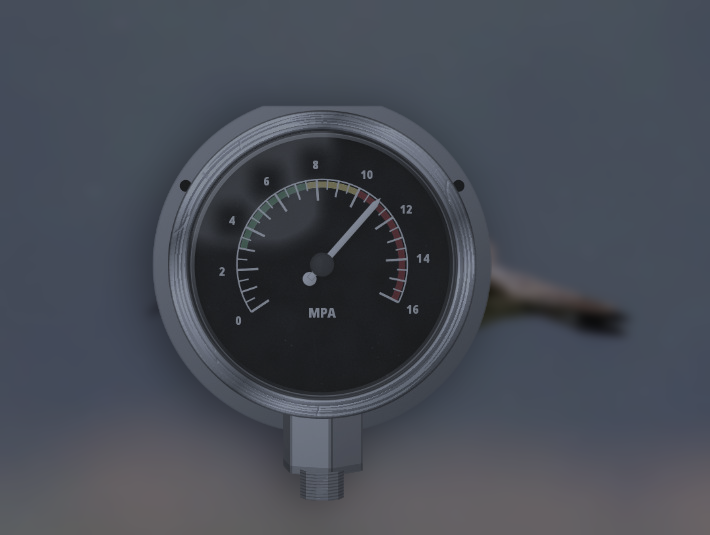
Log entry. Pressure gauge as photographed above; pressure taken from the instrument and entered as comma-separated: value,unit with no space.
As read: 11,MPa
